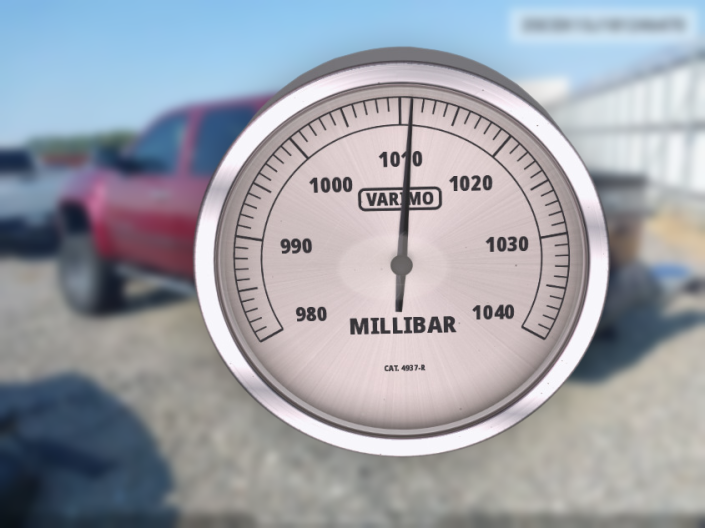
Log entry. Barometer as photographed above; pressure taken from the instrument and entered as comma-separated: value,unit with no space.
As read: 1011,mbar
